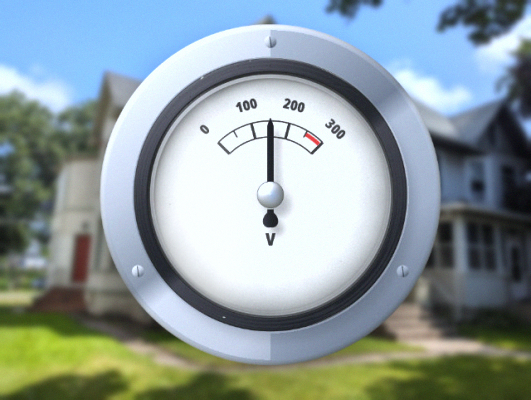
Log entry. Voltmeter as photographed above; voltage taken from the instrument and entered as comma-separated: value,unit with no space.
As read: 150,V
